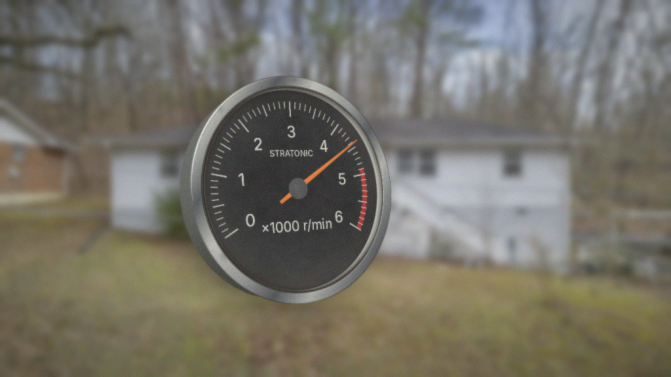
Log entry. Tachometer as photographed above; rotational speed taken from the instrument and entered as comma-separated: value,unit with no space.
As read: 4400,rpm
